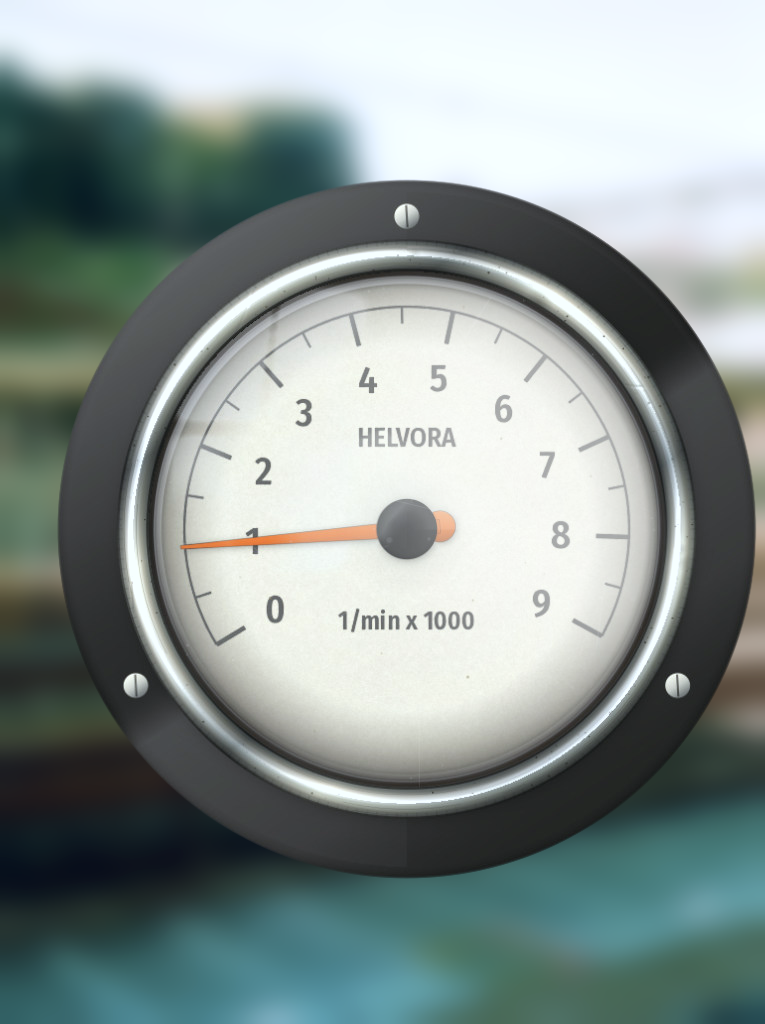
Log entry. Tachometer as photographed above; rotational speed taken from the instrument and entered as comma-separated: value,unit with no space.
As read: 1000,rpm
